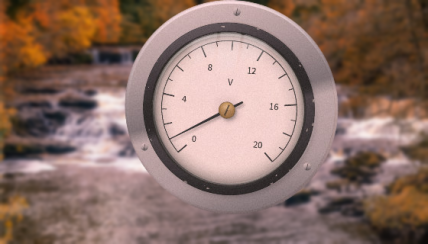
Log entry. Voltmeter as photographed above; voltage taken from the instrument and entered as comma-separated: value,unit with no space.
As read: 1,V
